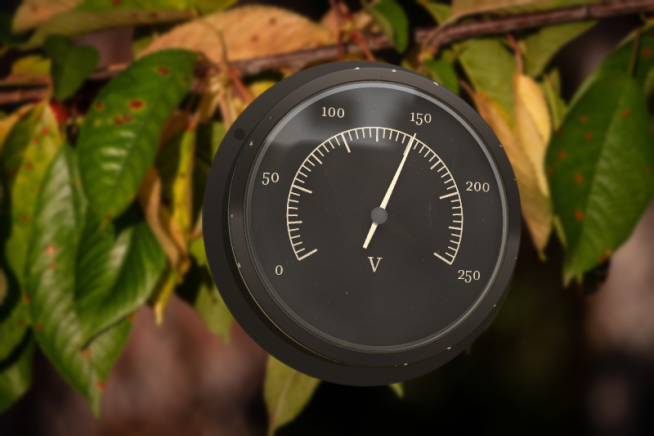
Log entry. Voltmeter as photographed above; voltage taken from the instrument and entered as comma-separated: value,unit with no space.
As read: 150,V
